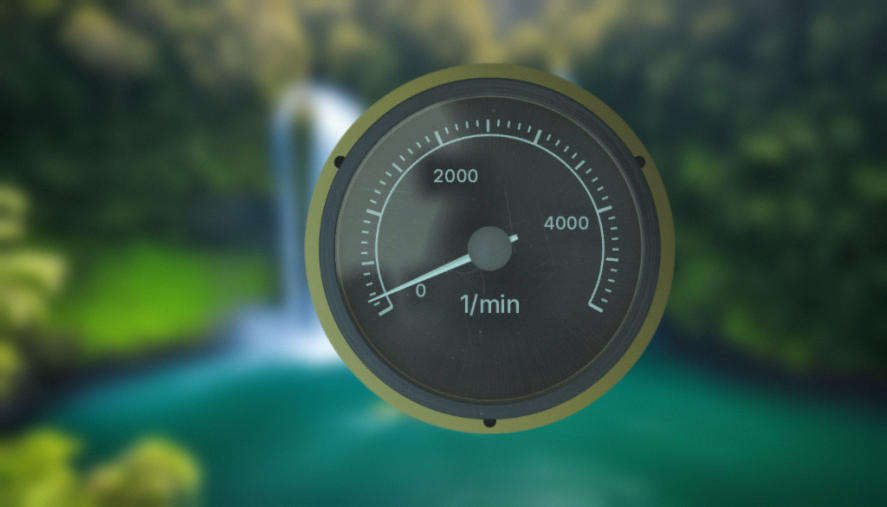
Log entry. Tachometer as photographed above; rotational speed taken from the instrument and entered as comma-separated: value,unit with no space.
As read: 150,rpm
